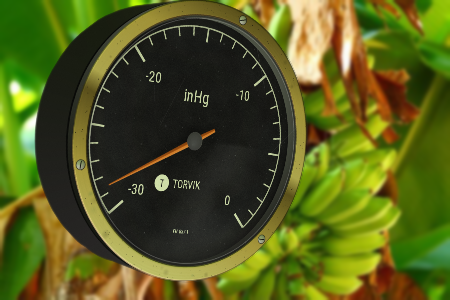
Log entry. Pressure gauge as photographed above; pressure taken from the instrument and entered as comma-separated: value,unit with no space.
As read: -28.5,inHg
